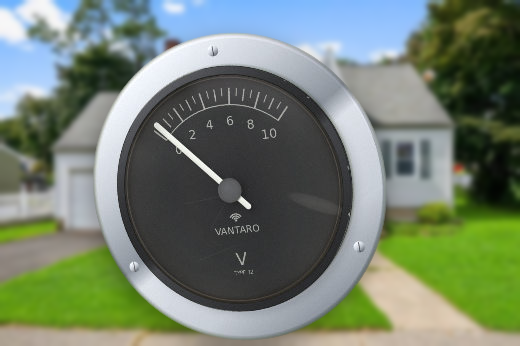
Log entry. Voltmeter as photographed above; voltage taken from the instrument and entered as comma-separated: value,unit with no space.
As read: 0.5,V
